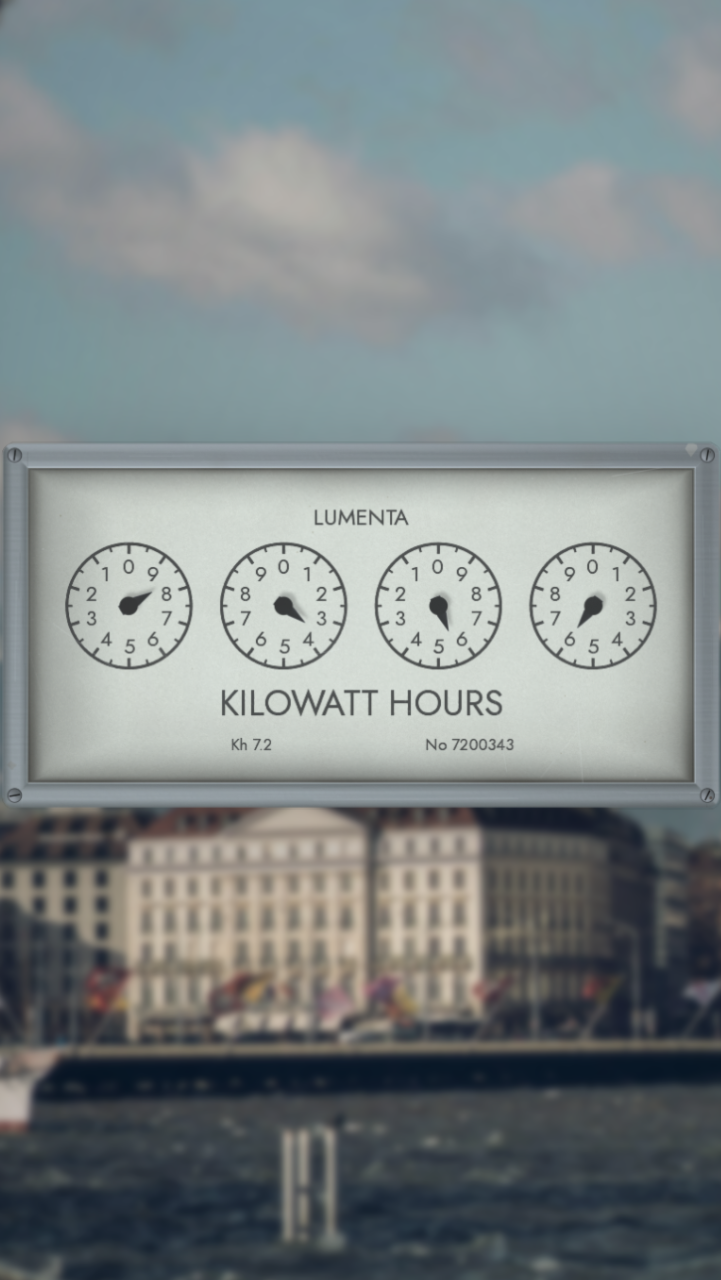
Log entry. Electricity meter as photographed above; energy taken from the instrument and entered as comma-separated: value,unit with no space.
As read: 8356,kWh
